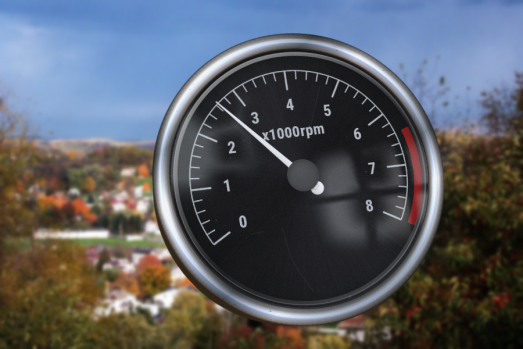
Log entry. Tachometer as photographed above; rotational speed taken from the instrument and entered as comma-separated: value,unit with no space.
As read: 2600,rpm
